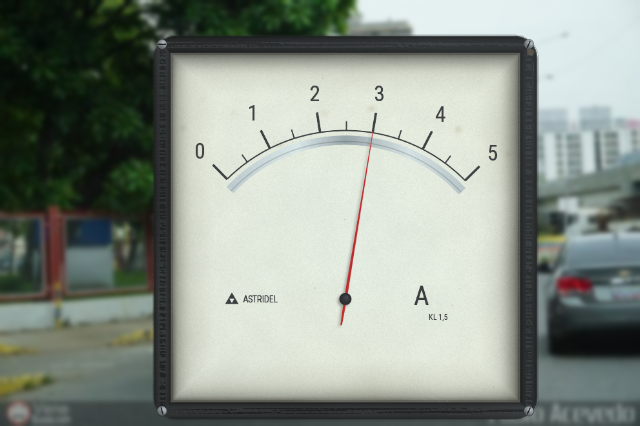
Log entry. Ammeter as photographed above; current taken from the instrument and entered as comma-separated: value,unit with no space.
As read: 3,A
